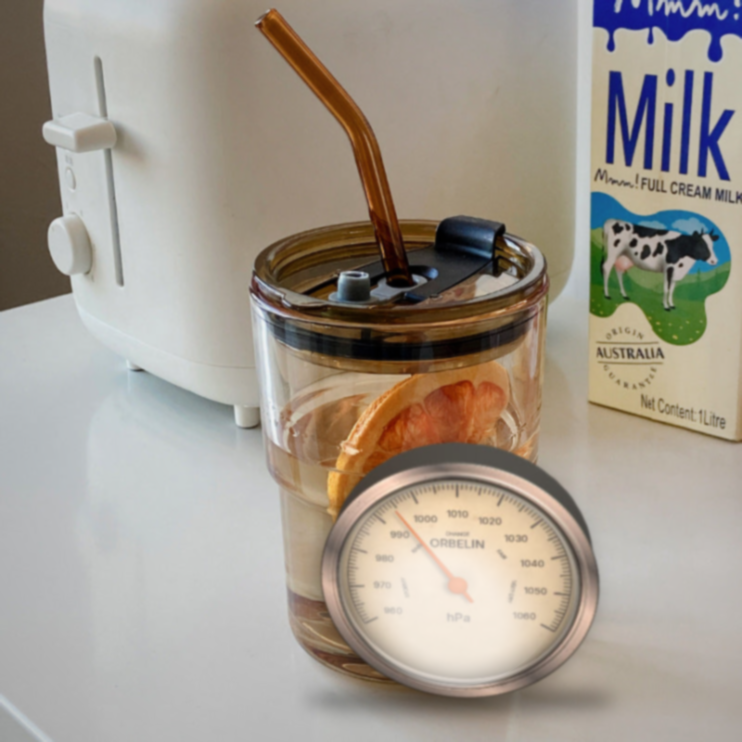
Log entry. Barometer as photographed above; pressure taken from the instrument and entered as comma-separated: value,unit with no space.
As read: 995,hPa
